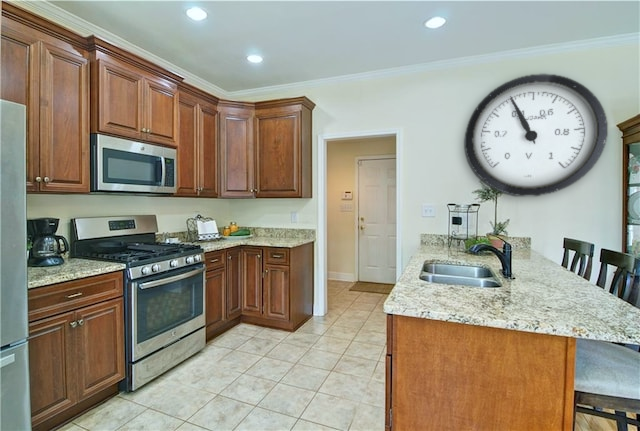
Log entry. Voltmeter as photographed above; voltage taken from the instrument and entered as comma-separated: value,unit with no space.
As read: 0.4,V
